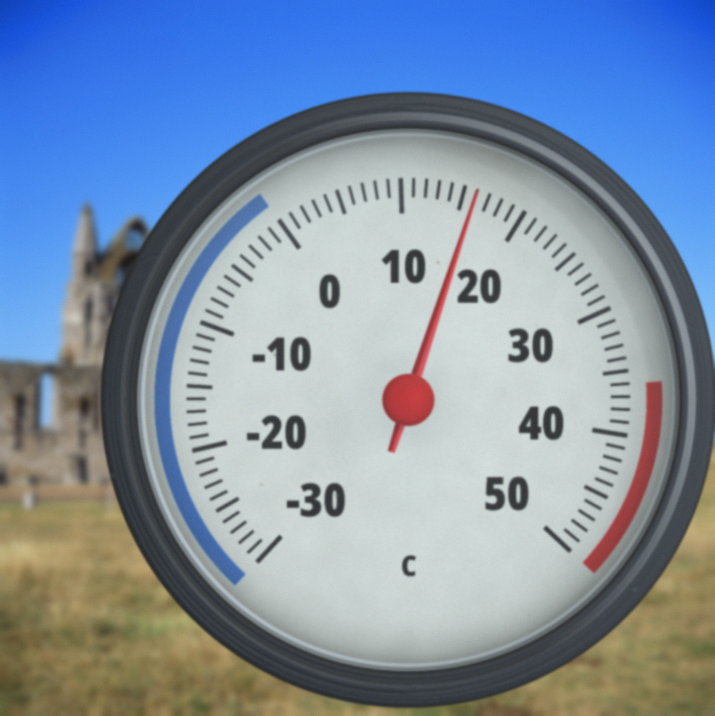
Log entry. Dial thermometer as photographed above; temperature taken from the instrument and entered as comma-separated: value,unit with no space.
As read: 16,°C
